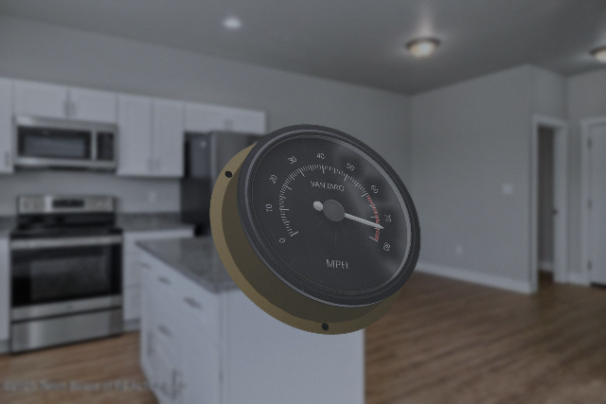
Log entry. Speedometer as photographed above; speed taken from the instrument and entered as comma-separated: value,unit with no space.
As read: 75,mph
